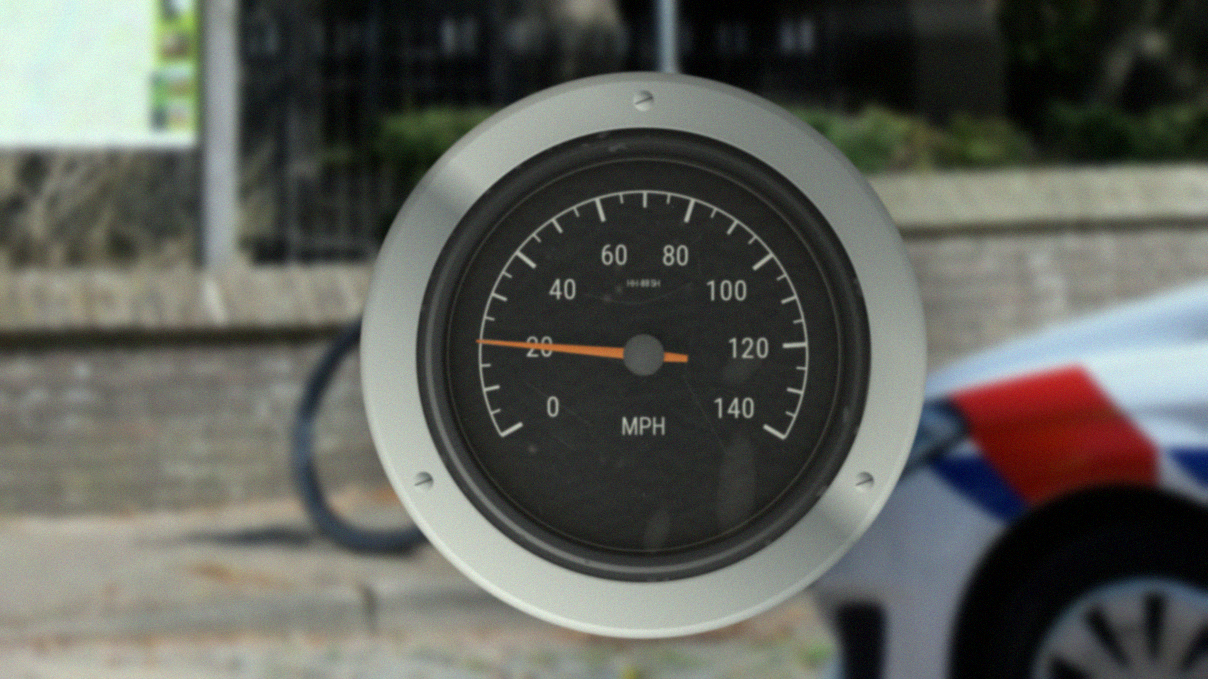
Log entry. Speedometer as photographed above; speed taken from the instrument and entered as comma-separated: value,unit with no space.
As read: 20,mph
